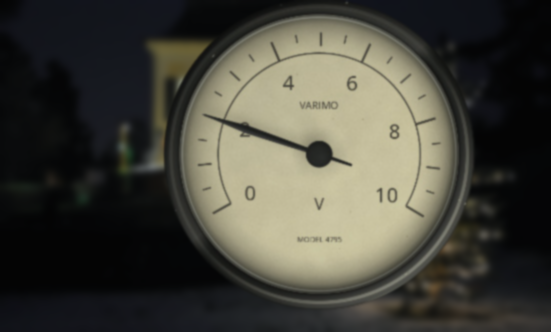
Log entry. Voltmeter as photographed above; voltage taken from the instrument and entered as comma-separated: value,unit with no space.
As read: 2,V
